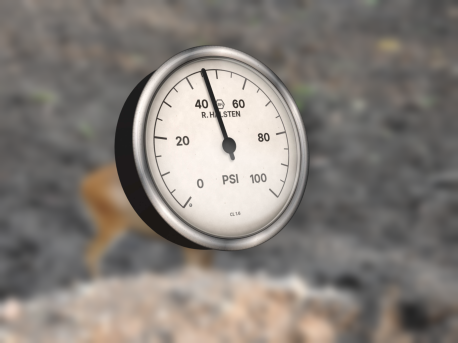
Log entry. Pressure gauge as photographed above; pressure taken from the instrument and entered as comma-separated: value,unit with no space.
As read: 45,psi
